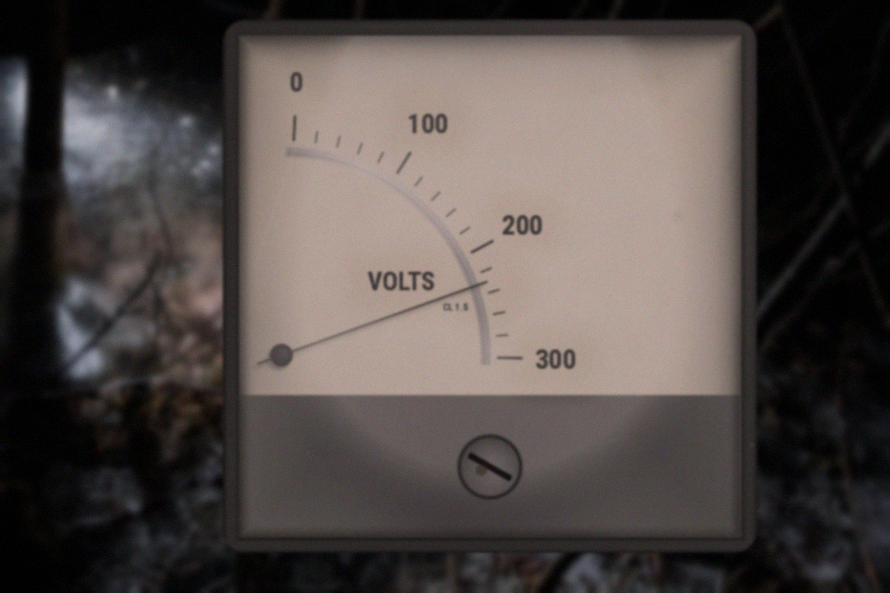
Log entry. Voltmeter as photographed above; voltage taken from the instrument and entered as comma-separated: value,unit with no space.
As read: 230,V
